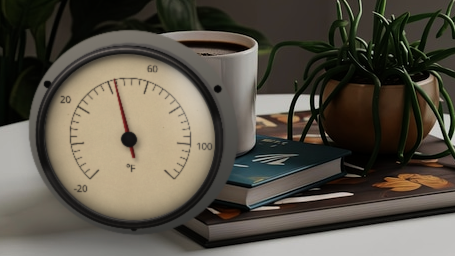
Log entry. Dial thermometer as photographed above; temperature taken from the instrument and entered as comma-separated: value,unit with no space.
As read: 44,°F
